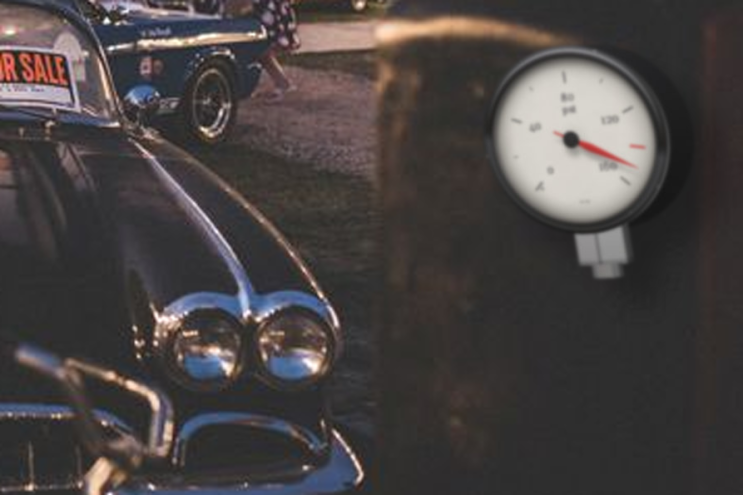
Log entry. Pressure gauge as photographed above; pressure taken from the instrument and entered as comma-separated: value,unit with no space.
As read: 150,psi
